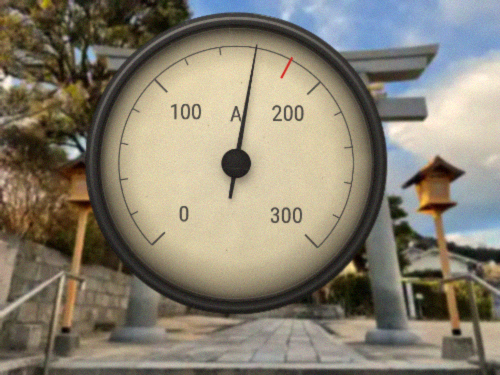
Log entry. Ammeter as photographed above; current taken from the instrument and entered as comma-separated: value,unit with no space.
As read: 160,A
